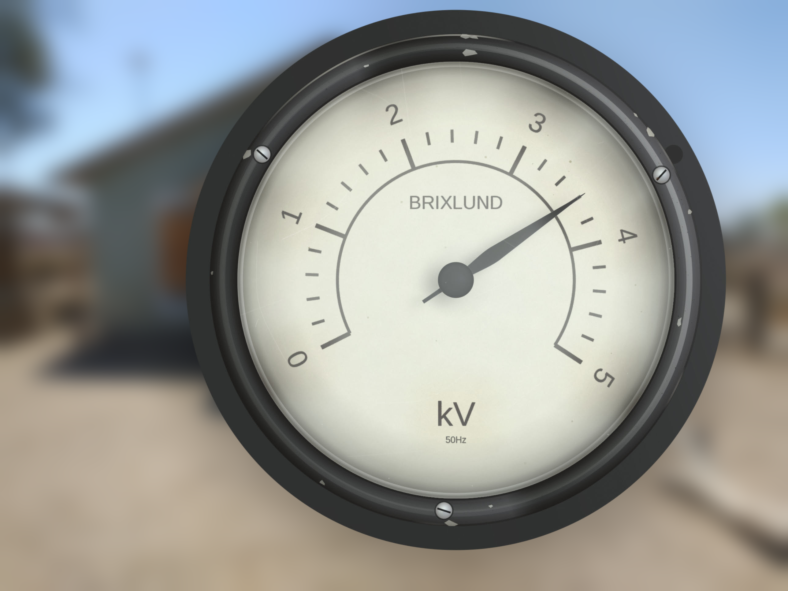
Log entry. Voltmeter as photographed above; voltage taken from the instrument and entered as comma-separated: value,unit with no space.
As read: 3.6,kV
